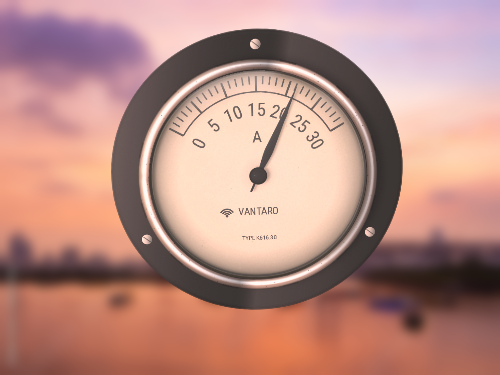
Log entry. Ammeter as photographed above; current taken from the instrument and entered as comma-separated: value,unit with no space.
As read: 21,A
